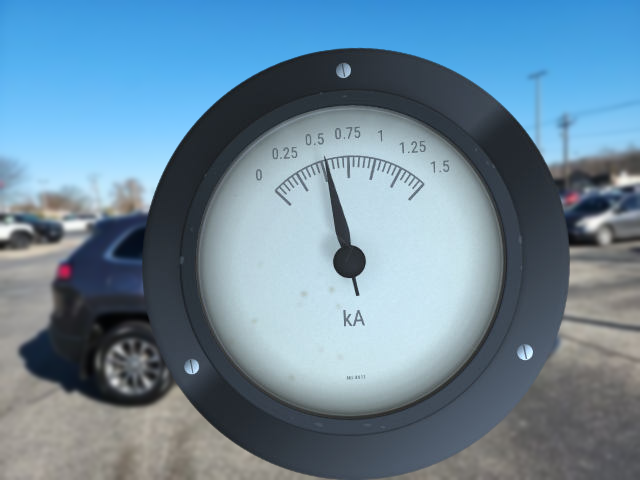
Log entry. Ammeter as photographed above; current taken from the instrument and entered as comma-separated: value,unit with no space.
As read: 0.55,kA
